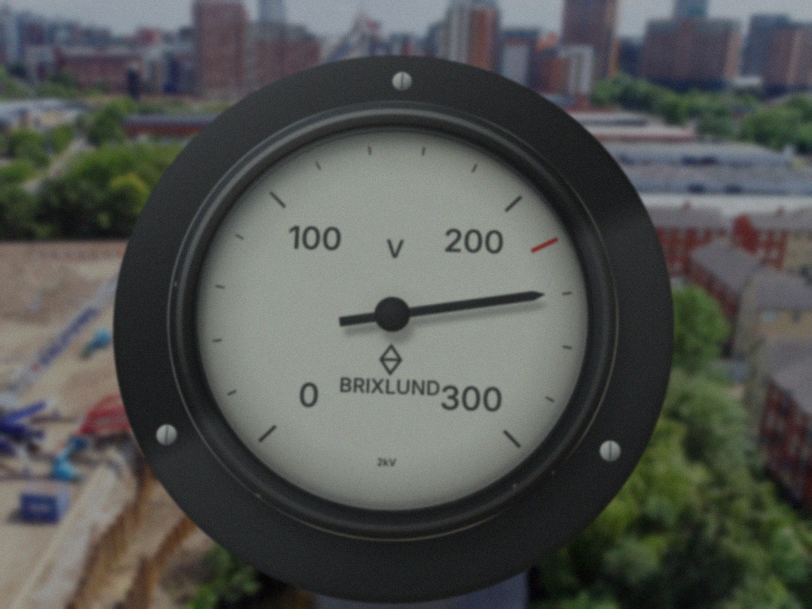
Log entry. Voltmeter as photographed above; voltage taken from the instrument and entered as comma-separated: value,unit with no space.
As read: 240,V
